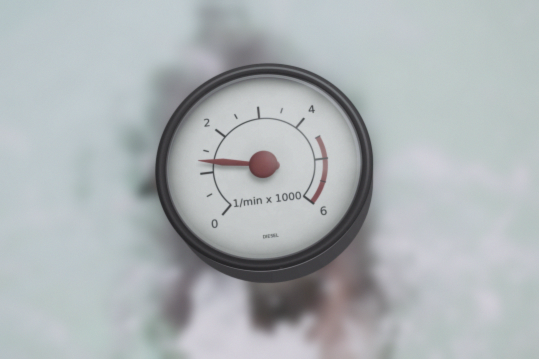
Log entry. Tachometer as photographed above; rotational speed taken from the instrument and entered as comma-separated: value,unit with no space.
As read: 1250,rpm
